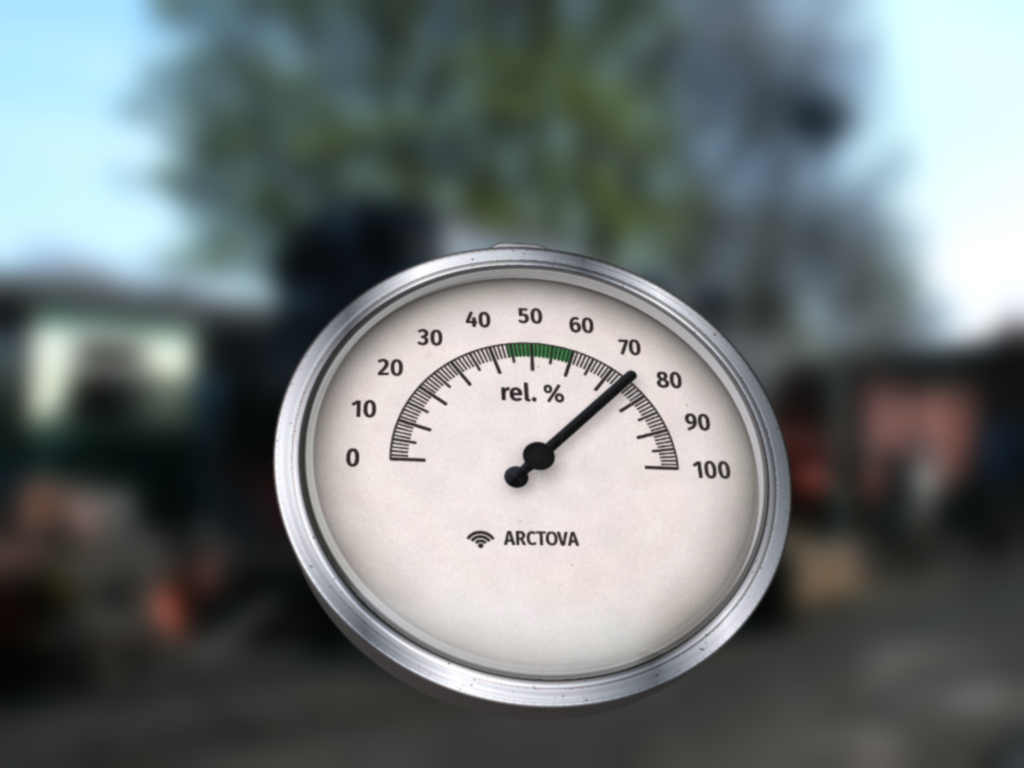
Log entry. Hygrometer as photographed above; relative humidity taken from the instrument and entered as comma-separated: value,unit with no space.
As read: 75,%
